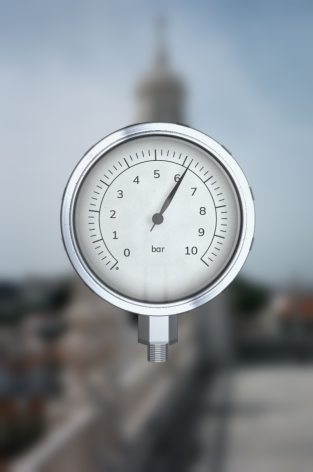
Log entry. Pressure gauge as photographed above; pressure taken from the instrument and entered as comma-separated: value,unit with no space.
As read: 6.2,bar
